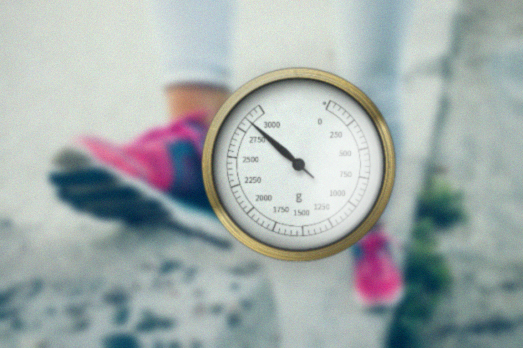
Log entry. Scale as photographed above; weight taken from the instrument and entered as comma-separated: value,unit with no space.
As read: 2850,g
